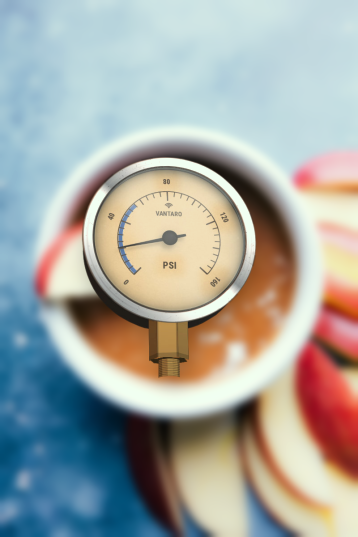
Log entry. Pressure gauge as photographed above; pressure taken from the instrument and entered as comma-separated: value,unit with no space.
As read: 20,psi
